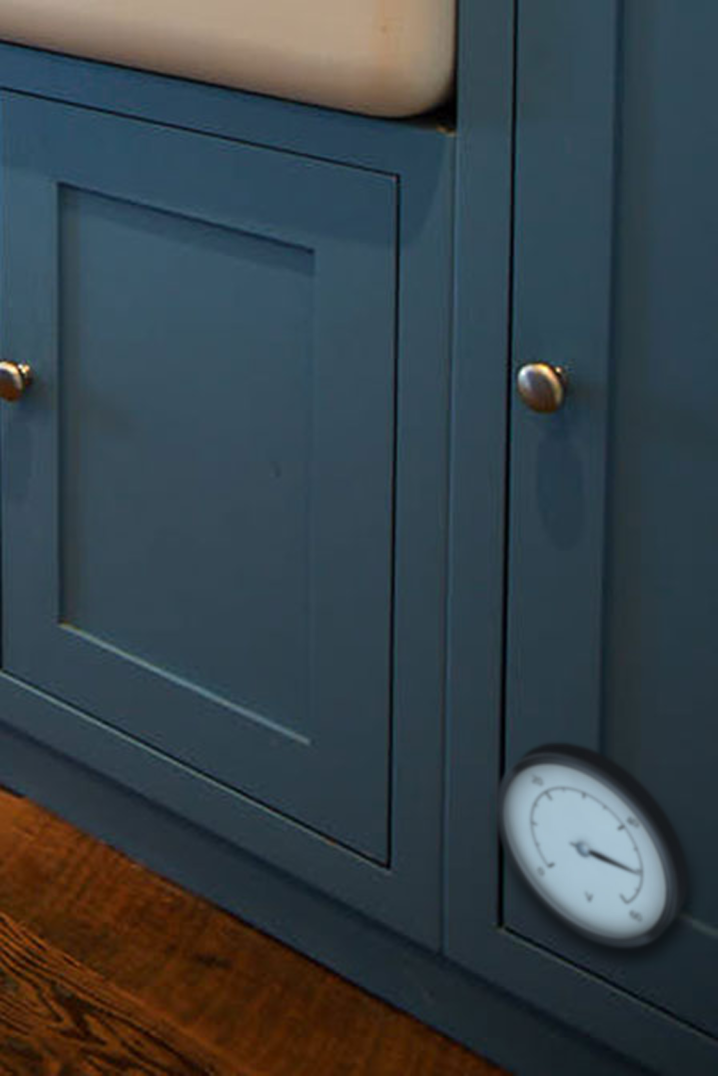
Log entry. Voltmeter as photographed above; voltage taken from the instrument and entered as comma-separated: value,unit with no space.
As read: 50,V
